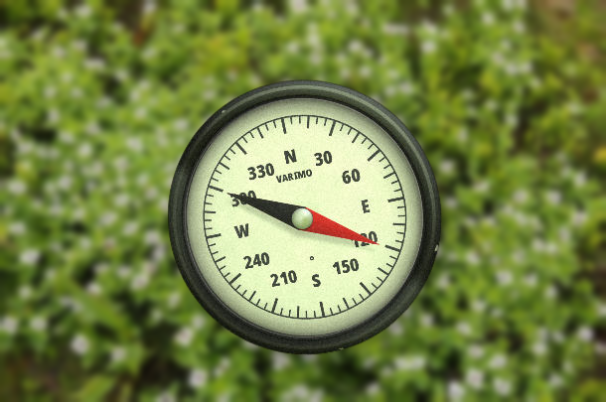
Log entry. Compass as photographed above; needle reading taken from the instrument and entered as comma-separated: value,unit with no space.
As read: 120,°
